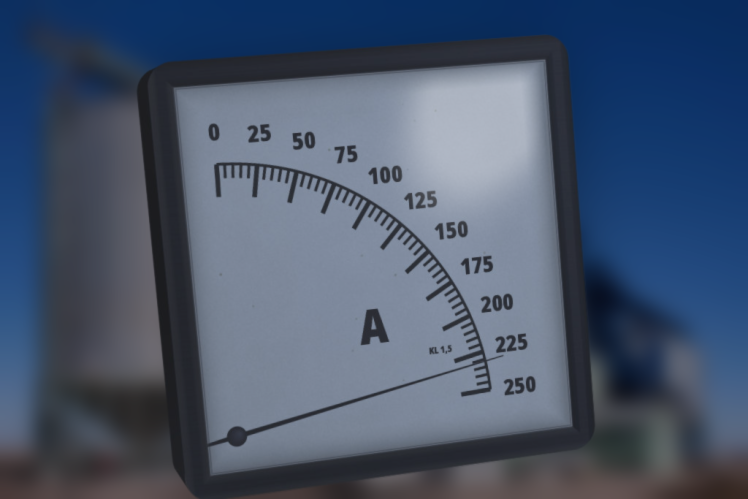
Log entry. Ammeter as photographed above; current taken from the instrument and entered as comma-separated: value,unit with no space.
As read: 230,A
